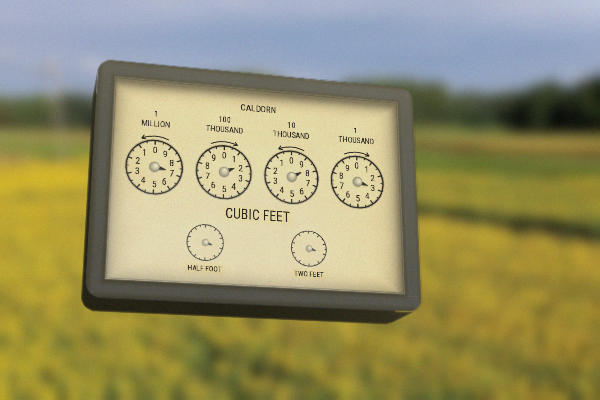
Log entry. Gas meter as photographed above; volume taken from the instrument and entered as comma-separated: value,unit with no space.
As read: 718300,ft³
